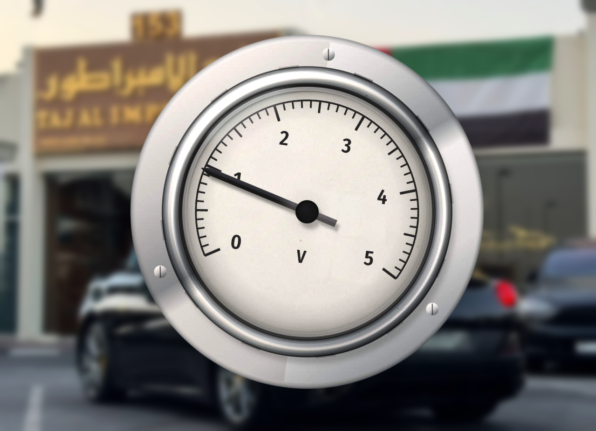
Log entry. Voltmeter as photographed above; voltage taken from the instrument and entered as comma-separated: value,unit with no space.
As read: 0.95,V
